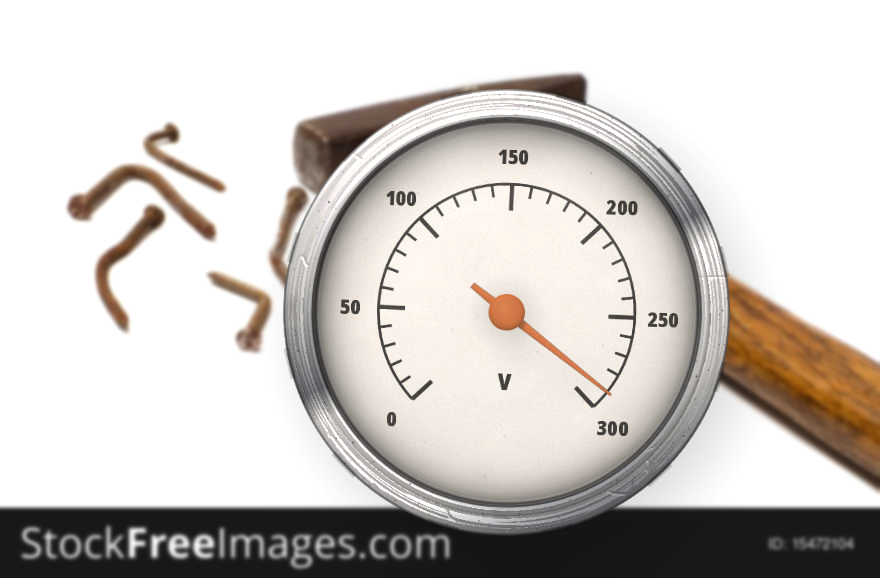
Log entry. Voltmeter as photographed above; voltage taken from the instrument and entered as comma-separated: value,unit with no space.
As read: 290,V
